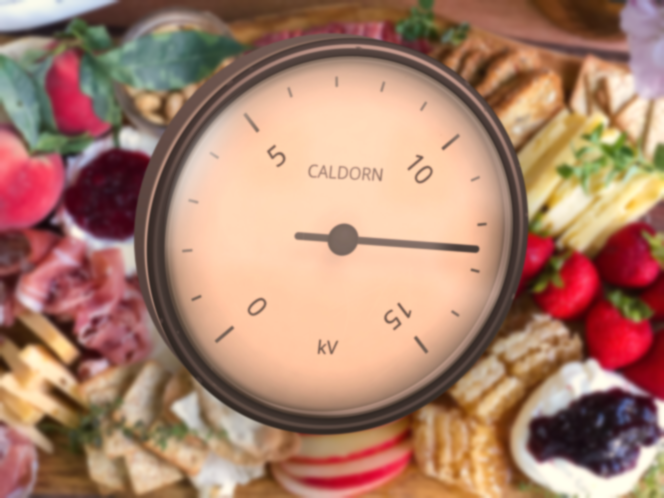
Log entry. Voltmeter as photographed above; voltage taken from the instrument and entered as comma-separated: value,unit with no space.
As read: 12.5,kV
